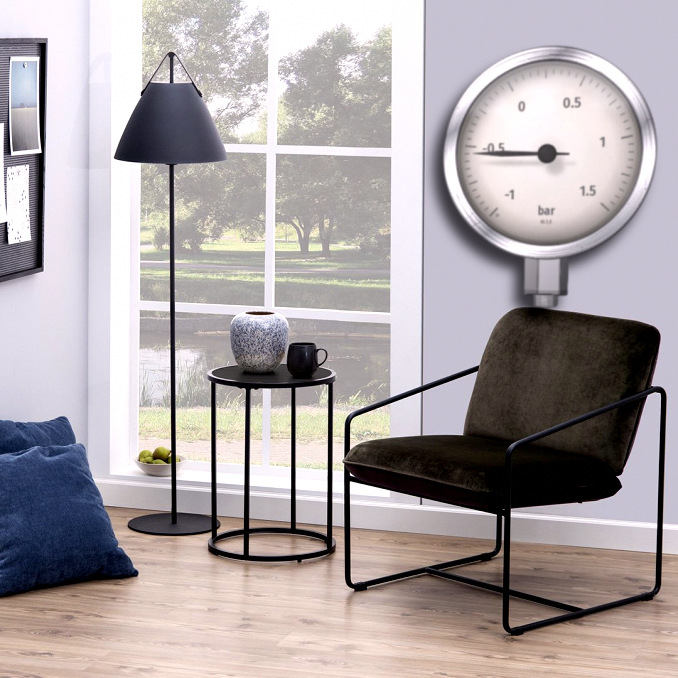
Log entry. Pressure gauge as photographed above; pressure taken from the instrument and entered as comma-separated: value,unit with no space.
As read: -0.55,bar
